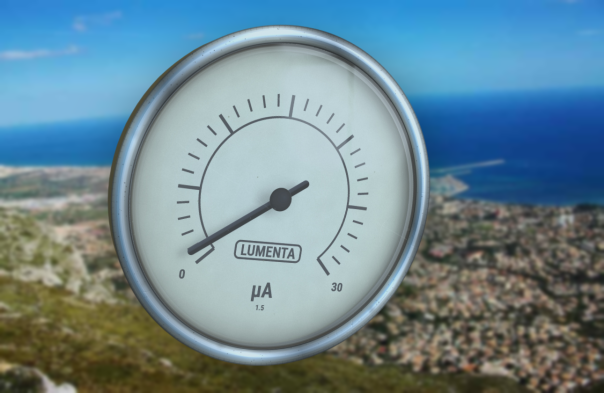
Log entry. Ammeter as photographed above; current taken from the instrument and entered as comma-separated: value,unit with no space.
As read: 1,µA
